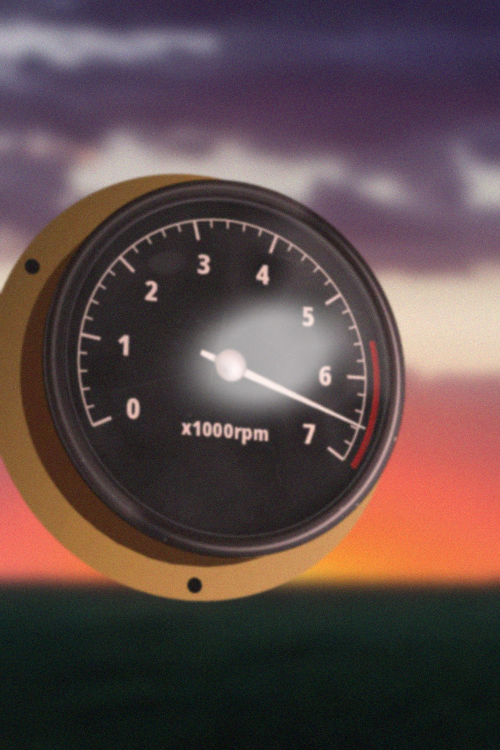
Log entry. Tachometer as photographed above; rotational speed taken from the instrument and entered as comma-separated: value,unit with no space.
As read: 6600,rpm
